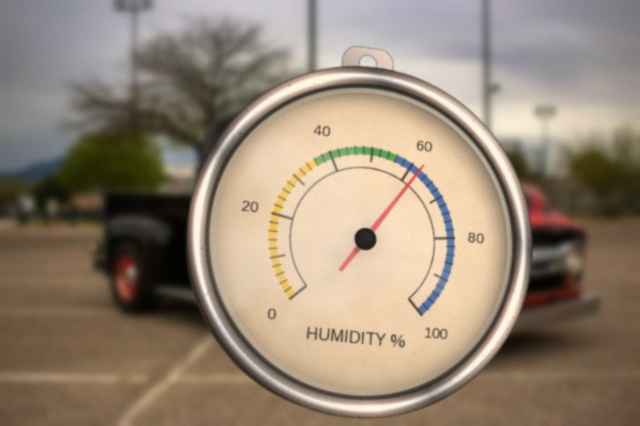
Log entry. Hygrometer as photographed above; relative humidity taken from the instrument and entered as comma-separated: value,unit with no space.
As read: 62,%
